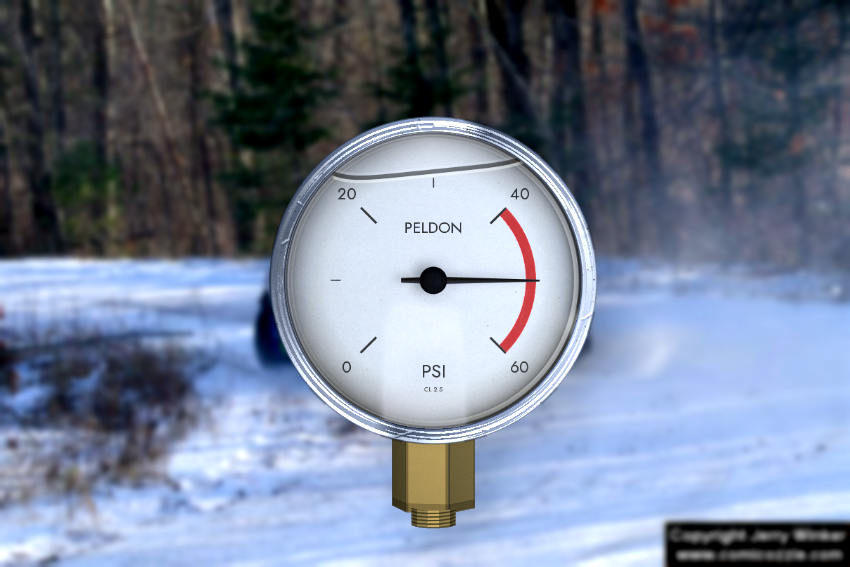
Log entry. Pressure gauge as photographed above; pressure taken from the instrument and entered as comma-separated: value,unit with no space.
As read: 50,psi
